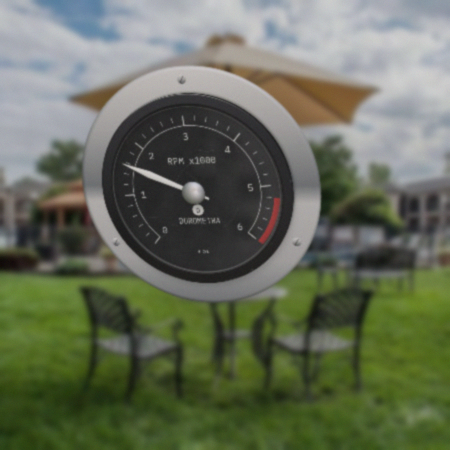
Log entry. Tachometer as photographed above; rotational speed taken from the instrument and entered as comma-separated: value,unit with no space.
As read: 1600,rpm
